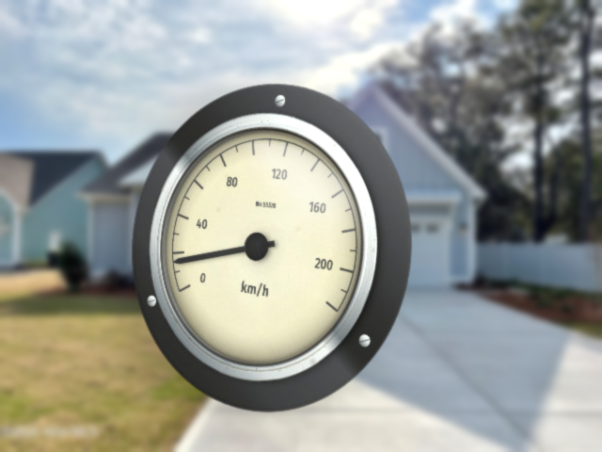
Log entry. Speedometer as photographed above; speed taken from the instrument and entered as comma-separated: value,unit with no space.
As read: 15,km/h
